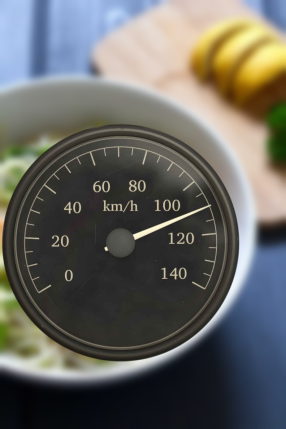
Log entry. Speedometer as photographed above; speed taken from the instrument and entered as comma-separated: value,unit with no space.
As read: 110,km/h
